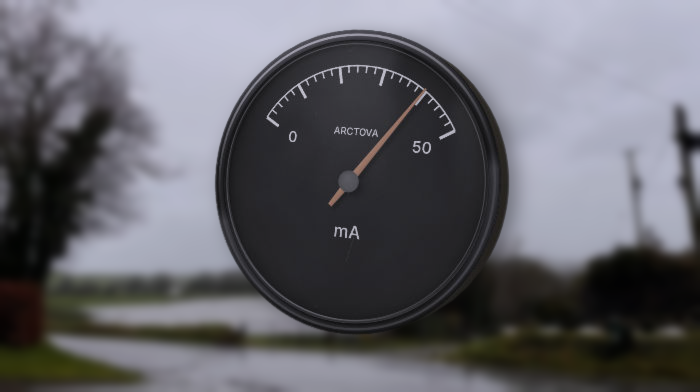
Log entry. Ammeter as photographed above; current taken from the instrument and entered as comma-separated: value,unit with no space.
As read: 40,mA
